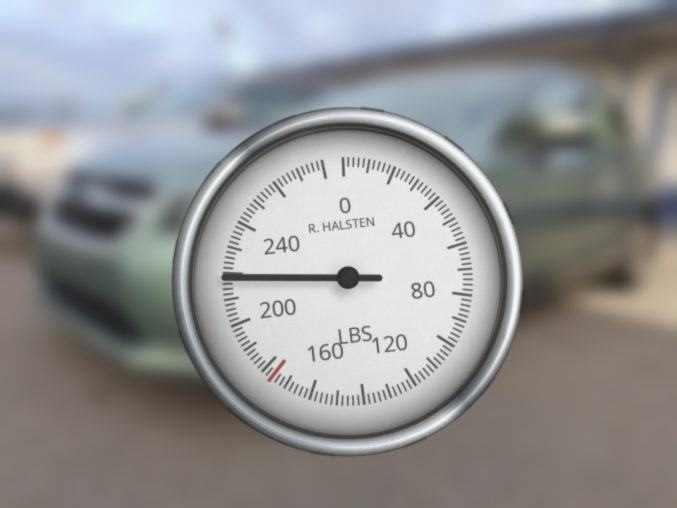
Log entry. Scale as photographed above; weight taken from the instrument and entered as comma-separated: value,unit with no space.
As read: 218,lb
